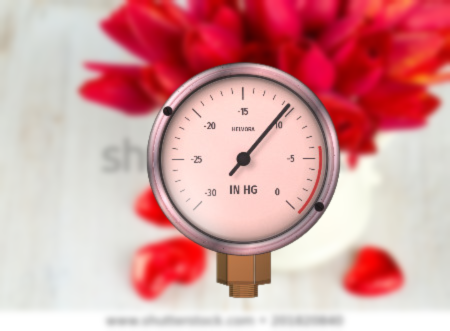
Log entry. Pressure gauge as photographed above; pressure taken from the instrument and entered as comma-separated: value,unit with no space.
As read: -10.5,inHg
